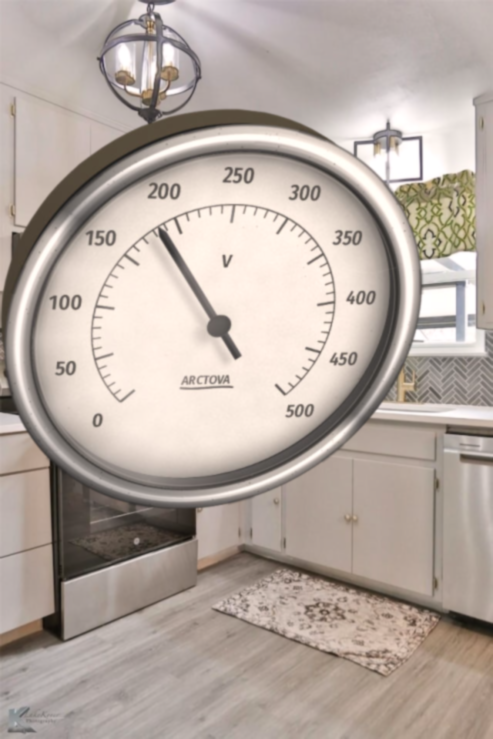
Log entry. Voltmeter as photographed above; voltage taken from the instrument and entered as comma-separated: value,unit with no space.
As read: 185,V
